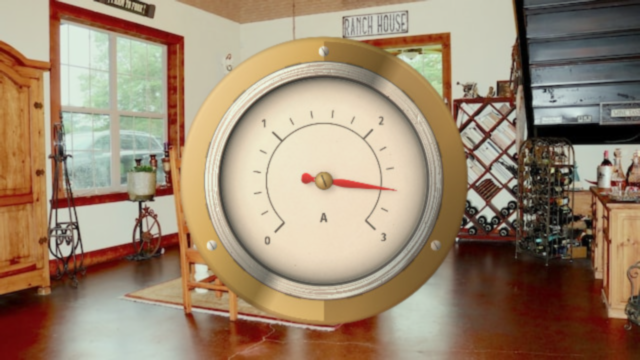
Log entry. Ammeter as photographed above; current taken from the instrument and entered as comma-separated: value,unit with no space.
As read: 2.6,A
